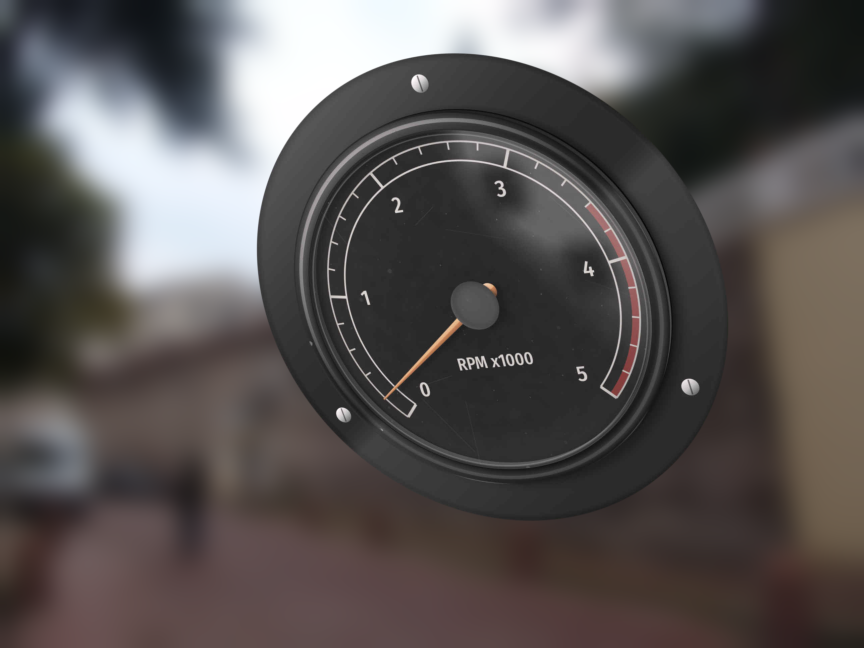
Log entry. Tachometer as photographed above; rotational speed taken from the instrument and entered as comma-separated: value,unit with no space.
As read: 200,rpm
